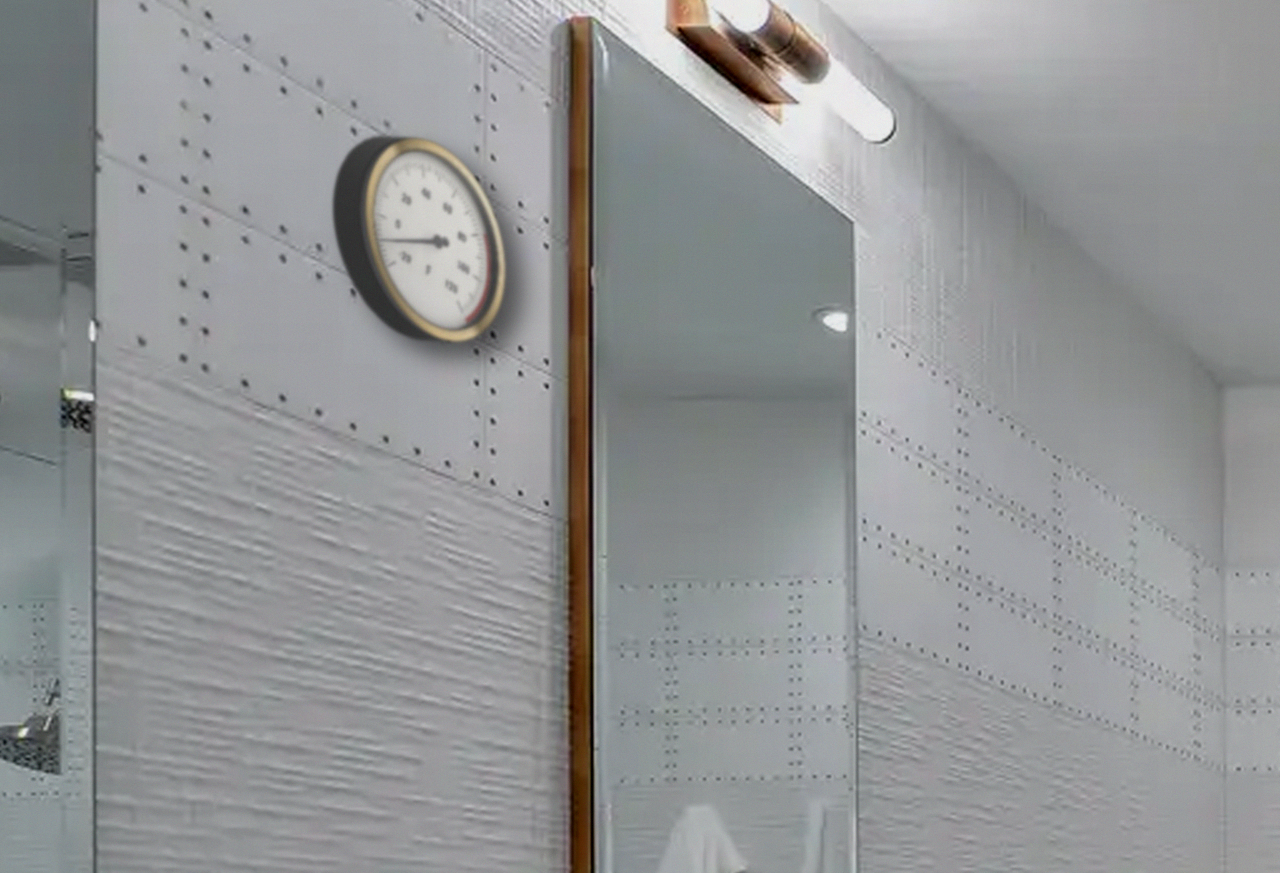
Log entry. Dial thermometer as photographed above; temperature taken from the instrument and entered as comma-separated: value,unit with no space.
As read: -10,°F
